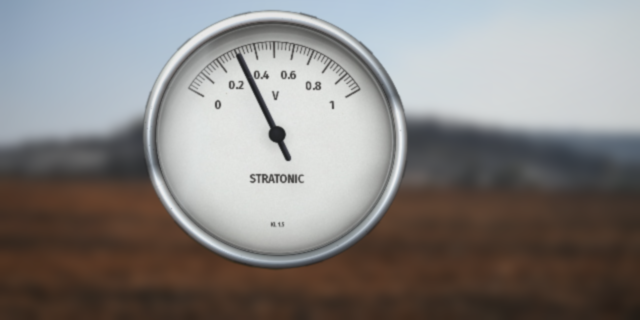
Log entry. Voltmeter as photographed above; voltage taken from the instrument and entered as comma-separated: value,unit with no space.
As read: 0.3,V
